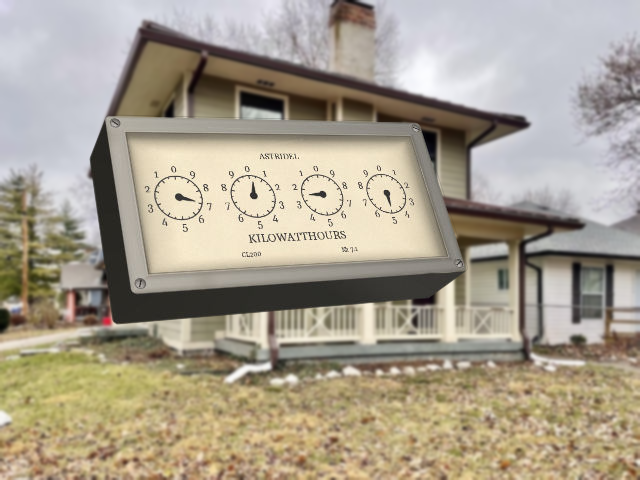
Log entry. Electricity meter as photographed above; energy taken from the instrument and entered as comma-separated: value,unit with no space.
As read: 7025,kWh
